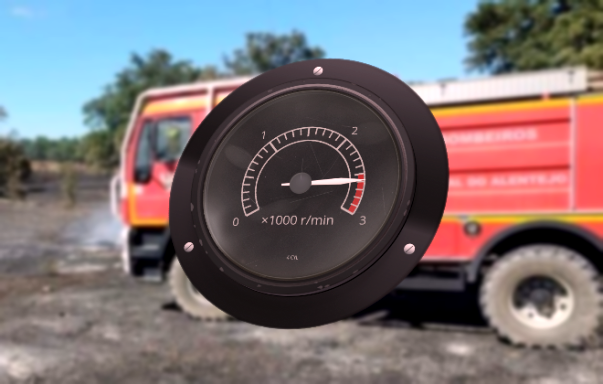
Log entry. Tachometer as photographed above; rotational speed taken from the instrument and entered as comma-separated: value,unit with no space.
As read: 2600,rpm
